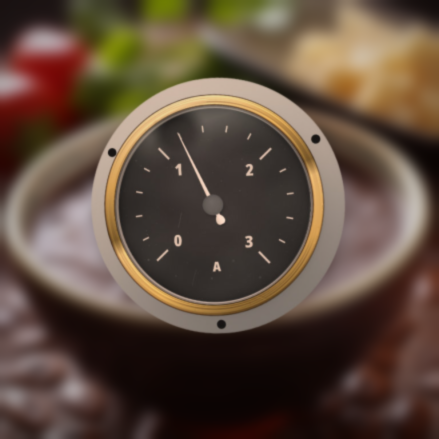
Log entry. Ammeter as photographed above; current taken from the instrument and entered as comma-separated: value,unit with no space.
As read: 1.2,A
